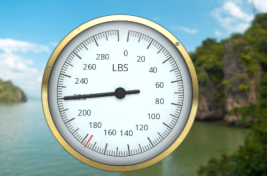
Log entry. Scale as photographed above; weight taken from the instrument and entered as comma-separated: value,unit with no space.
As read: 220,lb
